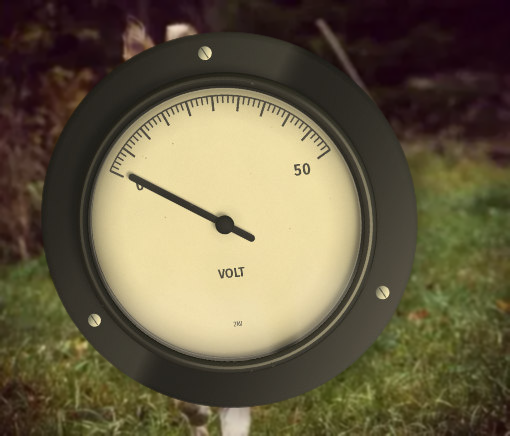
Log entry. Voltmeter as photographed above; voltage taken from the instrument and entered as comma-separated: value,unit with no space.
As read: 1,V
